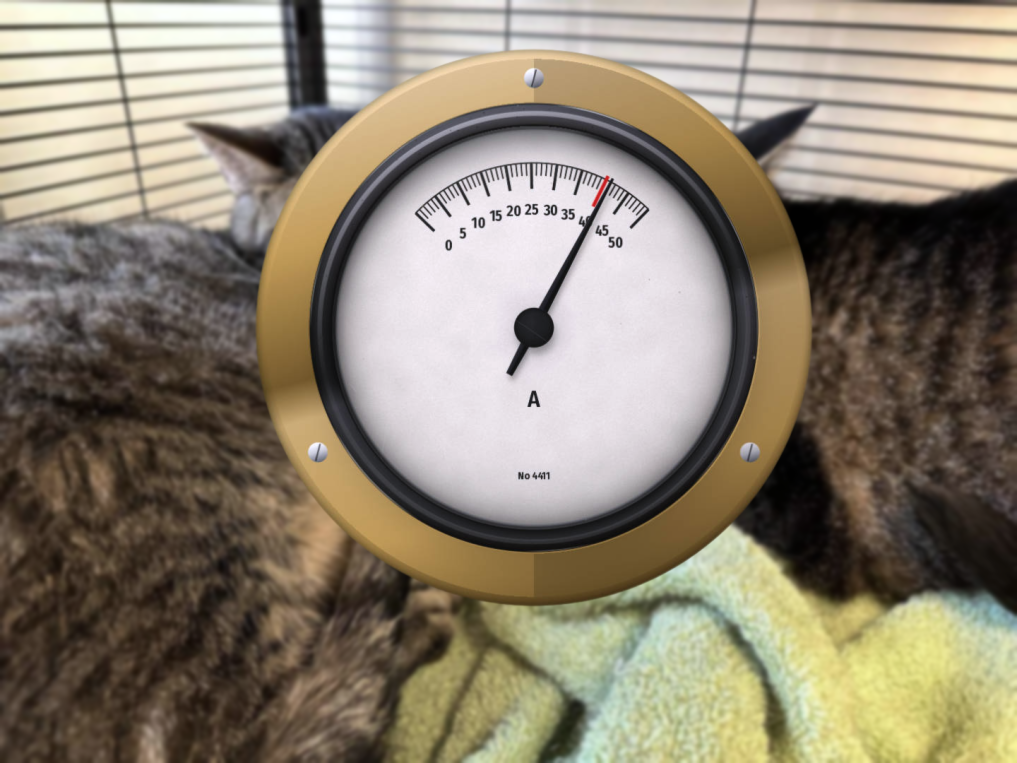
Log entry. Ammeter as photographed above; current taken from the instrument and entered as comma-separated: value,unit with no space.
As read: 41,A
